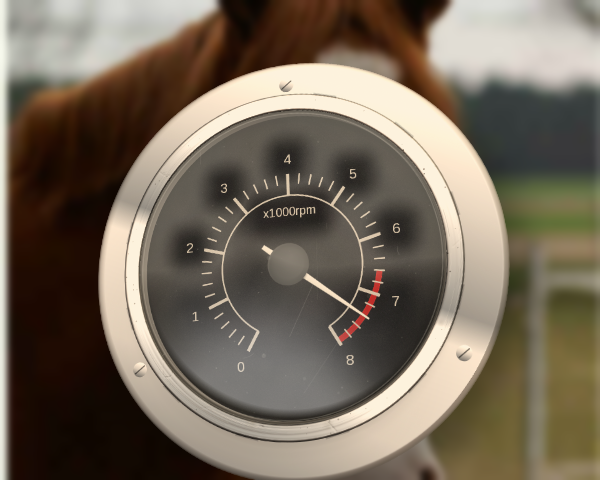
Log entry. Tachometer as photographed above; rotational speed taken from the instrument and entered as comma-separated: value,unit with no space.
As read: 7400,rpm
